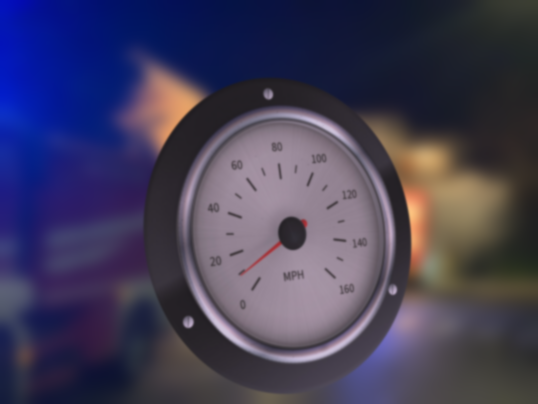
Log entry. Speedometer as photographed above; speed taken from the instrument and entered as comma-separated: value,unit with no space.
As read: 10,mph
